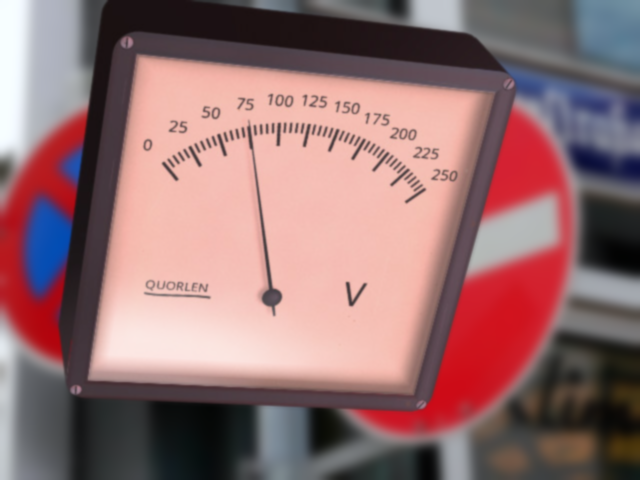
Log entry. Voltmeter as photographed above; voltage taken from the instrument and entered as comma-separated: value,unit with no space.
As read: 75,V
